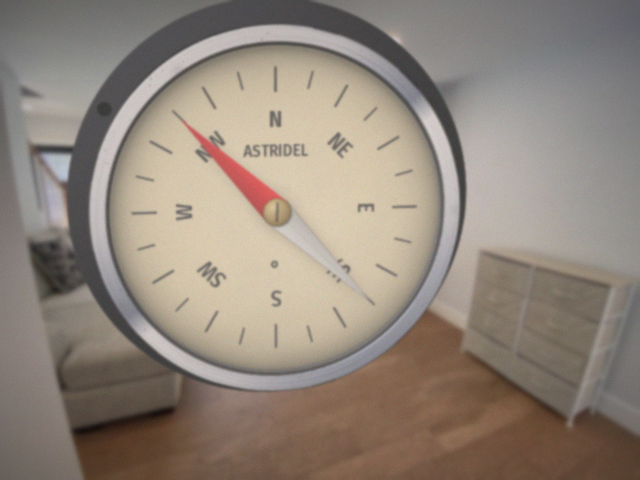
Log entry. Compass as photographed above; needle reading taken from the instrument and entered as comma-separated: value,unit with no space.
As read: 315,°
